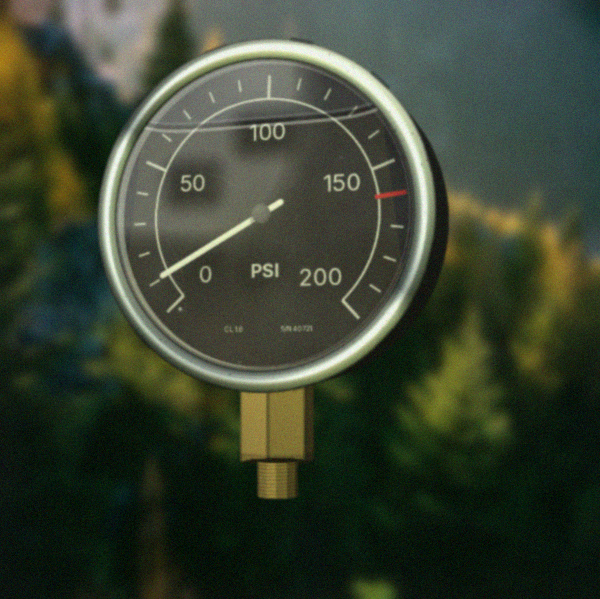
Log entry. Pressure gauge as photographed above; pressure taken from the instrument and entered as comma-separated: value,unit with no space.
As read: 10,psi
